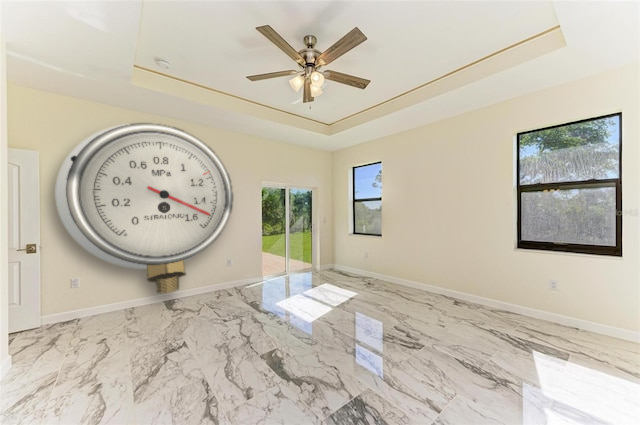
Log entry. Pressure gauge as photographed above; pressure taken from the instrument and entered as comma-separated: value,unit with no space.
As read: 1.5,MPa
